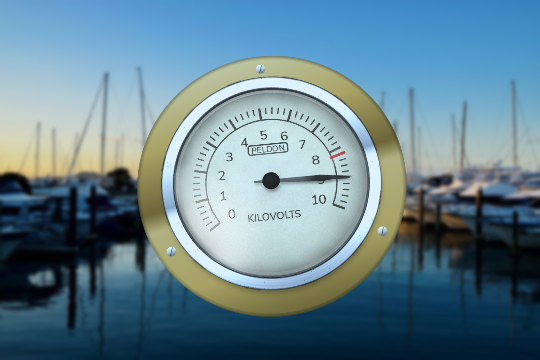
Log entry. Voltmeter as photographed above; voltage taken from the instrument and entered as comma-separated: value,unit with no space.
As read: 9,kV
